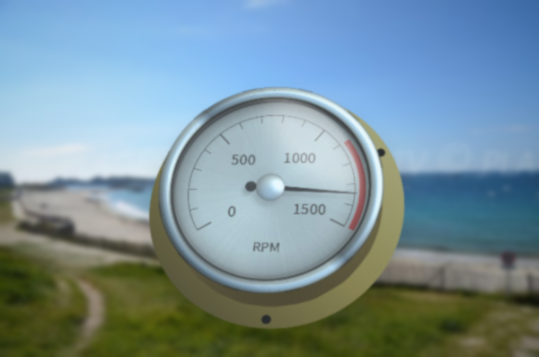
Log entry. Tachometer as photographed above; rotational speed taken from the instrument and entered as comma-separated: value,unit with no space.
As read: 1350,rpm
